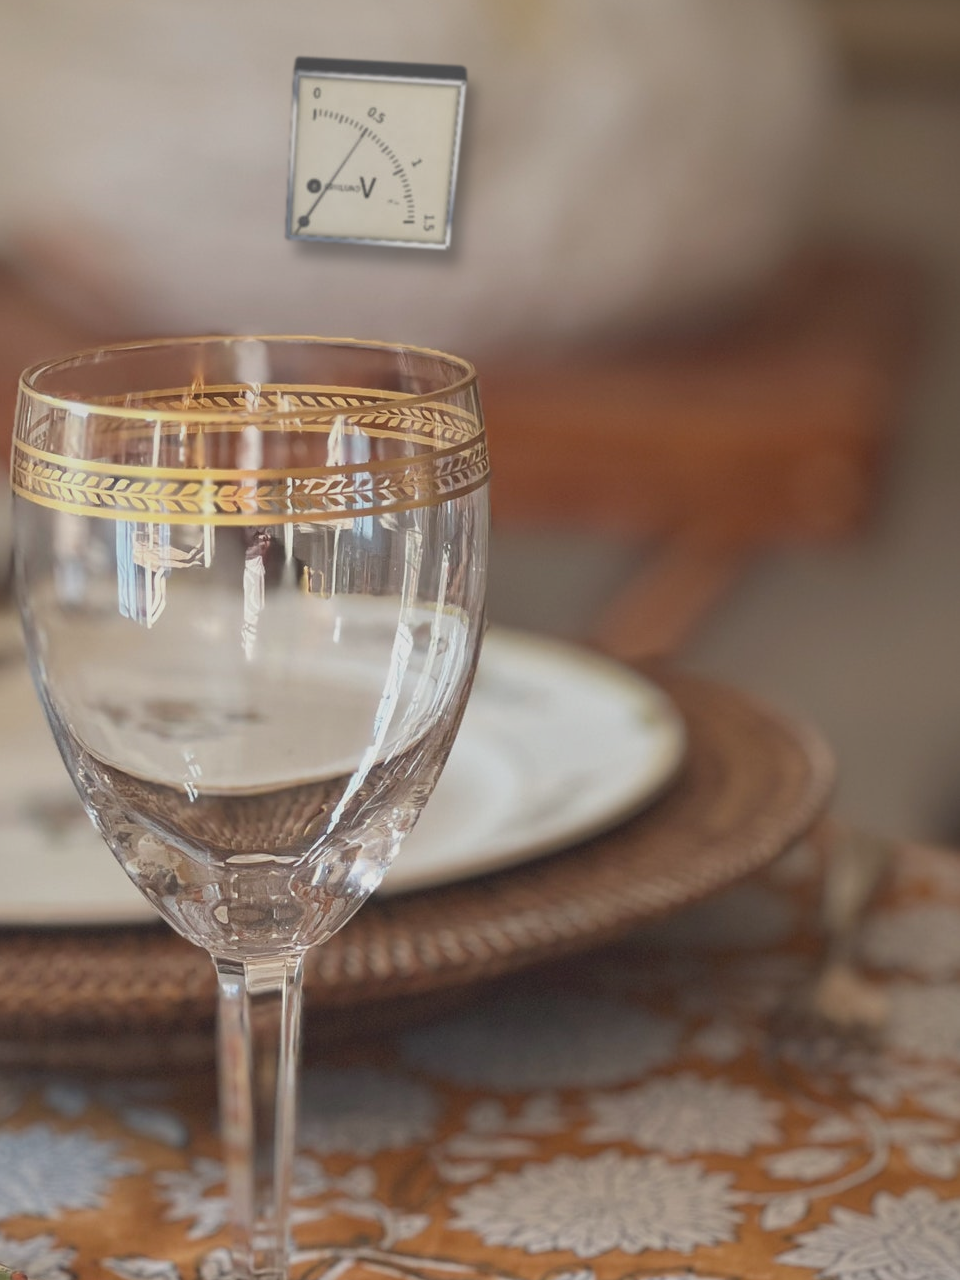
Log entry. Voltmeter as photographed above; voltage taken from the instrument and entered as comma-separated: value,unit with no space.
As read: 0.5,V
